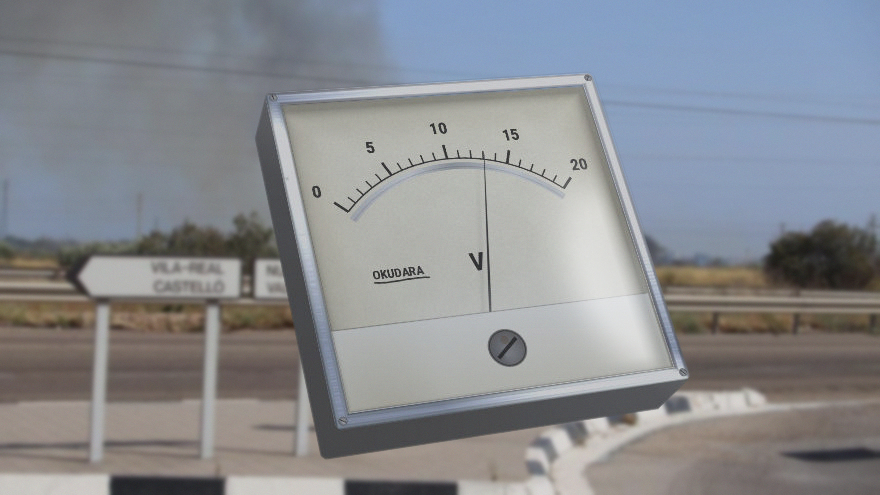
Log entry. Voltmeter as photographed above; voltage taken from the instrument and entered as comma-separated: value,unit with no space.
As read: 13,V
